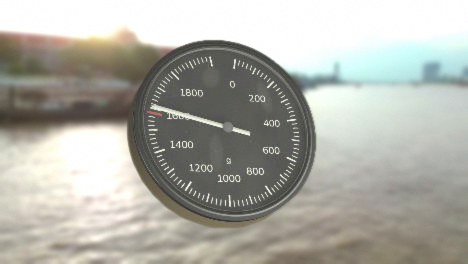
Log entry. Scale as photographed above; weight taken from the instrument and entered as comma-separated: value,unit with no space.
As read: 1600,g
